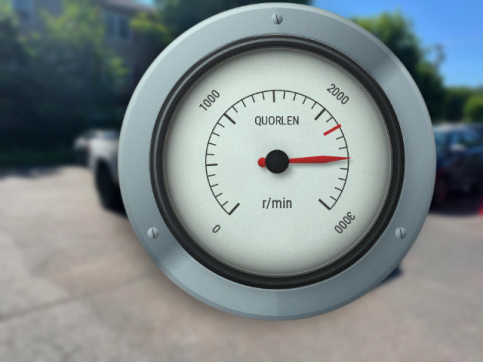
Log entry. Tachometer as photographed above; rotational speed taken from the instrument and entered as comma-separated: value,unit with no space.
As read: 2500,rpm
